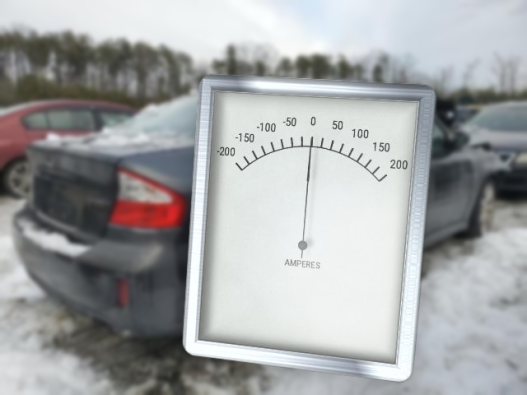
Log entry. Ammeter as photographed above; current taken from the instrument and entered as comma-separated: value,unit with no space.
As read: 0,A
